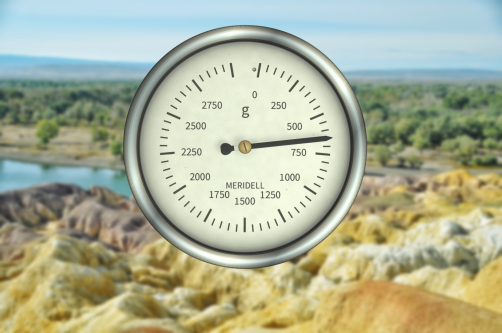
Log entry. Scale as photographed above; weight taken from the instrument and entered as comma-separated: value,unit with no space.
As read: 650,g
